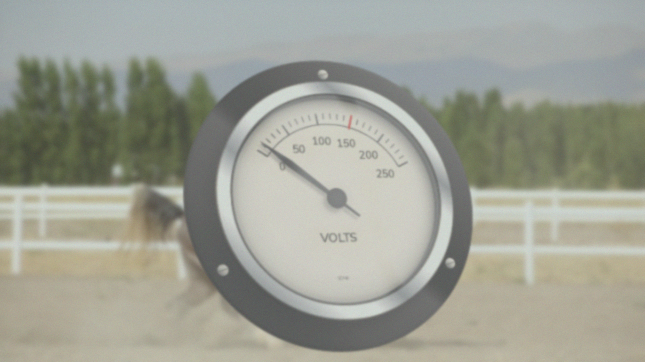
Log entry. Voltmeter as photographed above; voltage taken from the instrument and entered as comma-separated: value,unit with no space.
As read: 10,V
